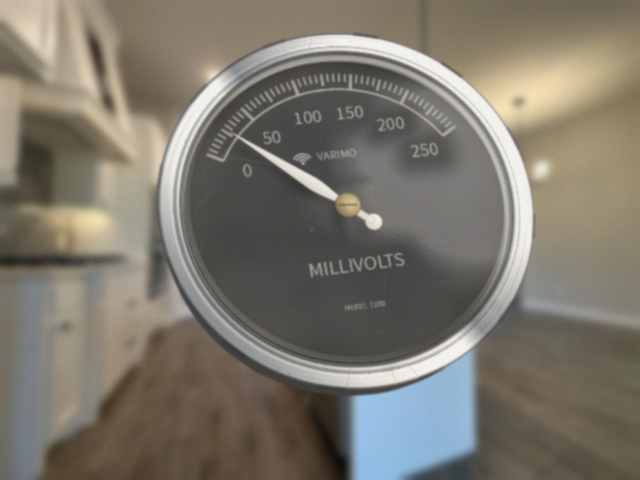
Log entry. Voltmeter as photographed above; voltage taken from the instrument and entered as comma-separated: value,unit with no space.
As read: 25,mV
